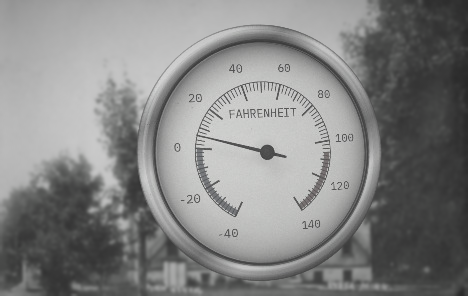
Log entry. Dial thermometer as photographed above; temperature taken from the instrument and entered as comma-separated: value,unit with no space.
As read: 6,°F
